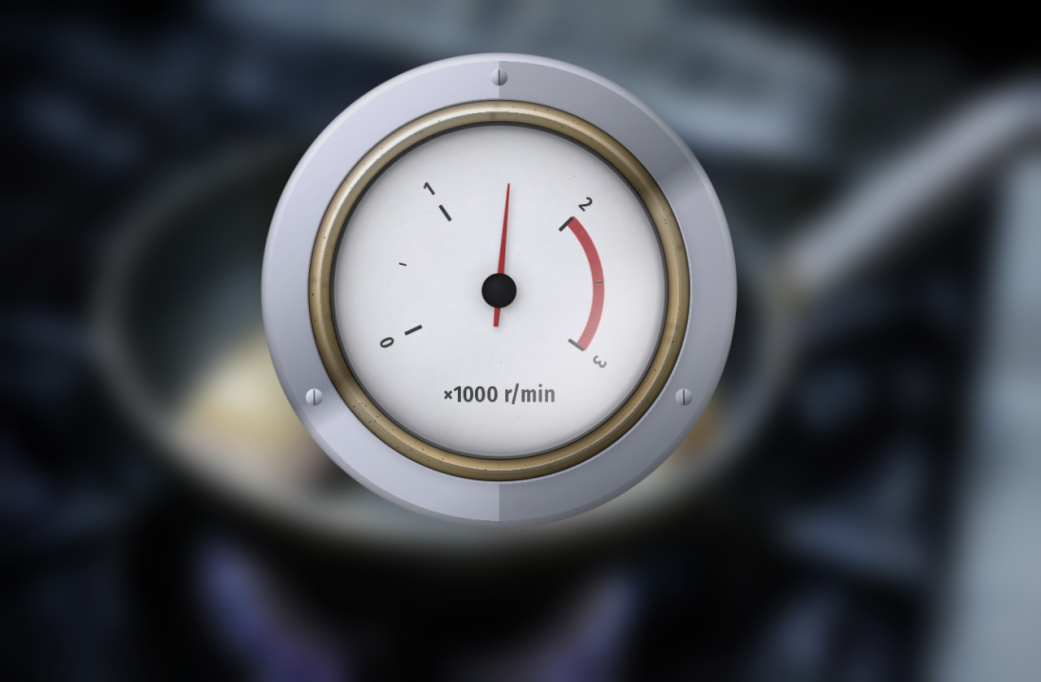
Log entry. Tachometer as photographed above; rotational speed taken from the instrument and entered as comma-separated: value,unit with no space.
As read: 1500,rpm
